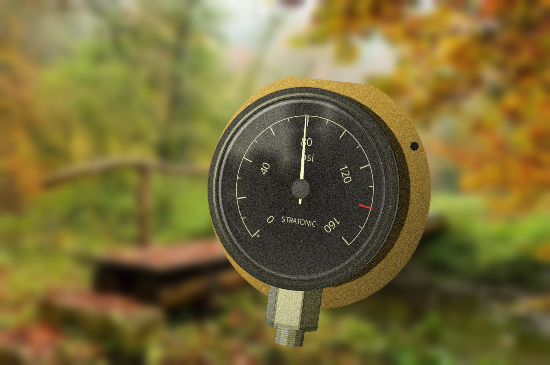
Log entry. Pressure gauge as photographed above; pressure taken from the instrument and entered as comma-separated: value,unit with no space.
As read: 80,psi
